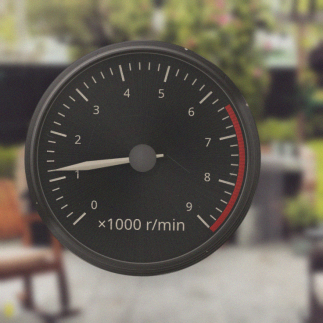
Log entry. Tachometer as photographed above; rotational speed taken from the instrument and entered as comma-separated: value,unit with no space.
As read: 1200,rpm
